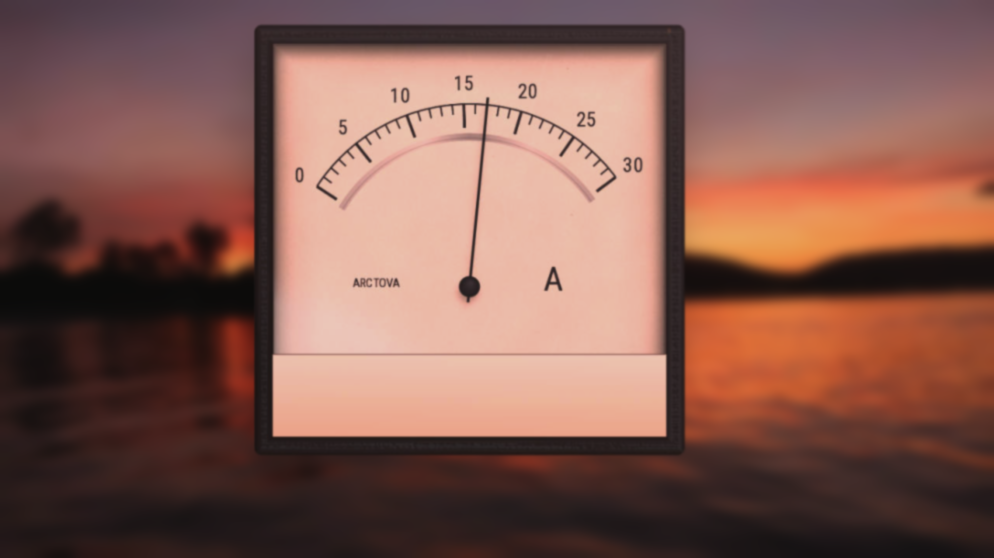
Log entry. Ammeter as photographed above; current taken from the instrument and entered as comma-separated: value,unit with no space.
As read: 17,A
